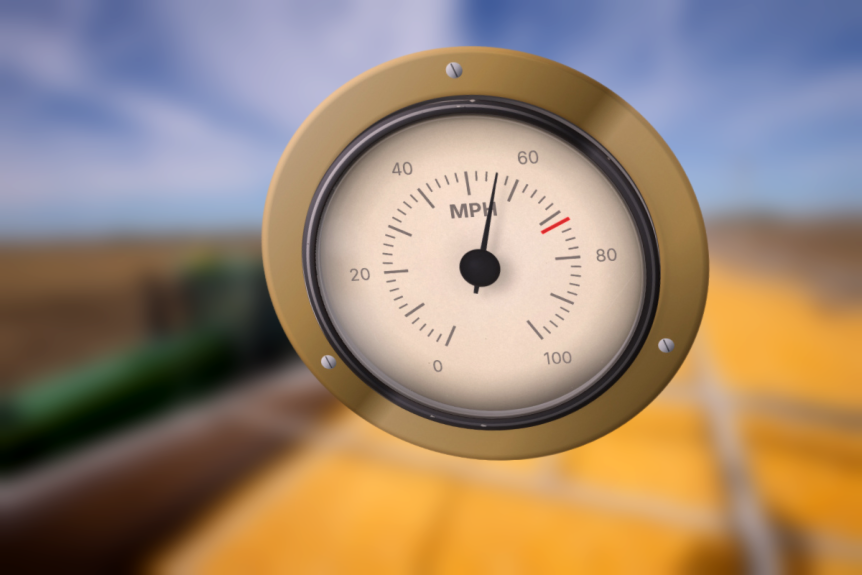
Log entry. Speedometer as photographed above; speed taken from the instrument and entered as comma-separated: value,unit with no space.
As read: 56,mph
